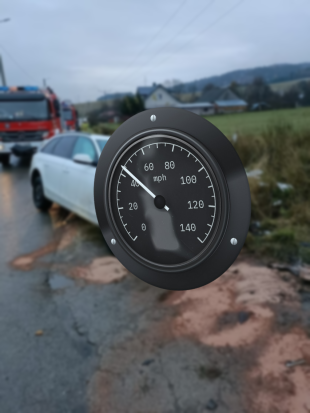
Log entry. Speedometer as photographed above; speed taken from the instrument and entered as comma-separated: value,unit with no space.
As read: 45,mph
